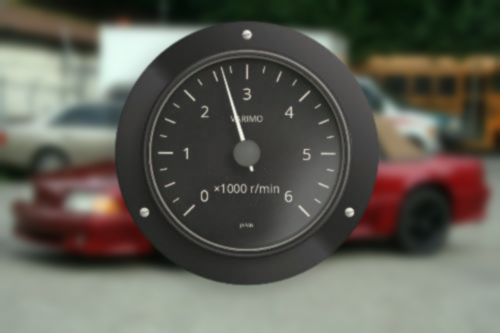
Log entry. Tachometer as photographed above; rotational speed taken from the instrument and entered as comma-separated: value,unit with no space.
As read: 2625,rpm
